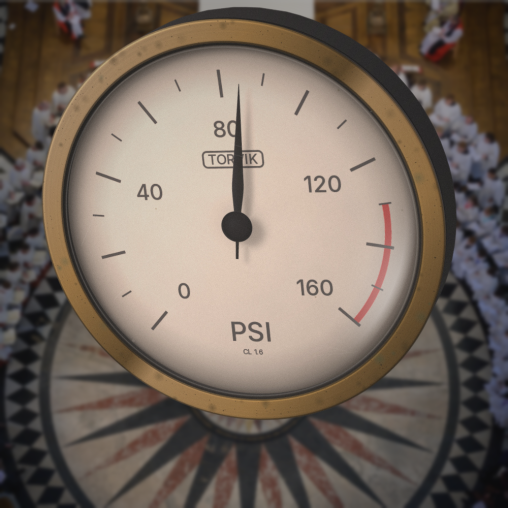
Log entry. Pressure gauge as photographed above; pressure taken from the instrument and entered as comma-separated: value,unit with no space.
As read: 85,psi
